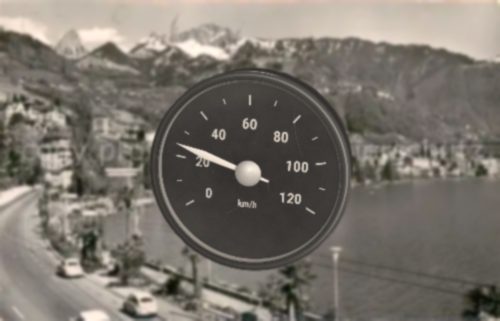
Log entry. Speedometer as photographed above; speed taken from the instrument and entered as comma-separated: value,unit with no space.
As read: 25,km/h
